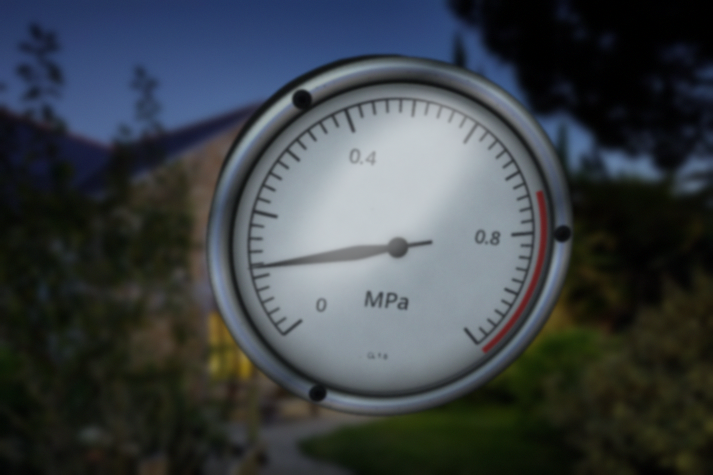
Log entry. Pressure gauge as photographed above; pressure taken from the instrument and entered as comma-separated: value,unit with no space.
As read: 0.12,MPa
